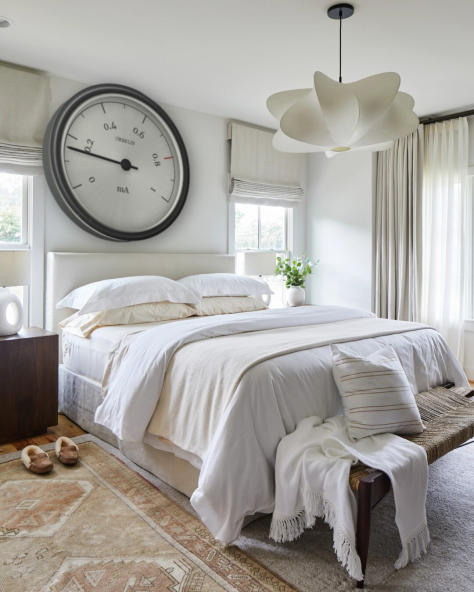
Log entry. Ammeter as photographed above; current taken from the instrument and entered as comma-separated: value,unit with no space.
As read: 0.15,mA
